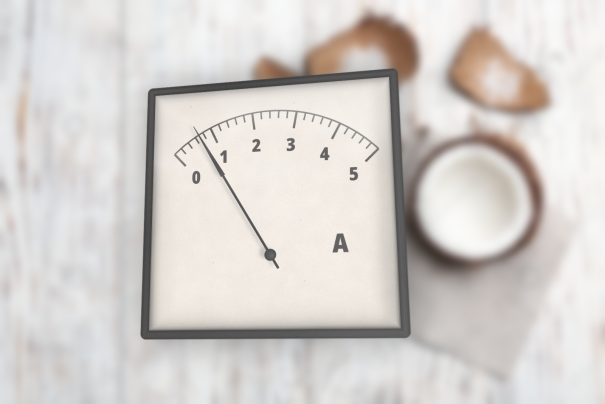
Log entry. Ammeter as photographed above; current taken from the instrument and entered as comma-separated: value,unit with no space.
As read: 0.7,A
